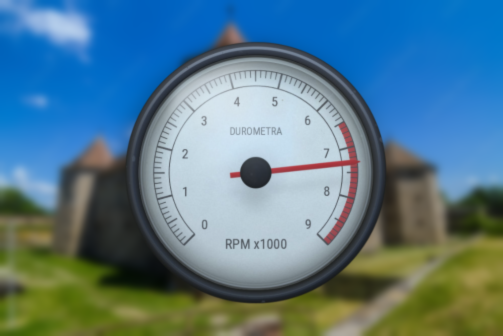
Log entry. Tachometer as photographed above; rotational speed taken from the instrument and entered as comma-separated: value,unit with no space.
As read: 7300,rpm
